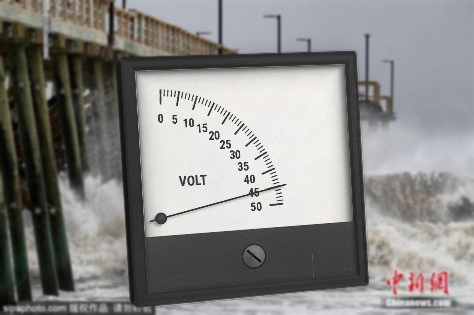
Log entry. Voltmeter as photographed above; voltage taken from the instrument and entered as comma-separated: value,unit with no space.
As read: 45,V
